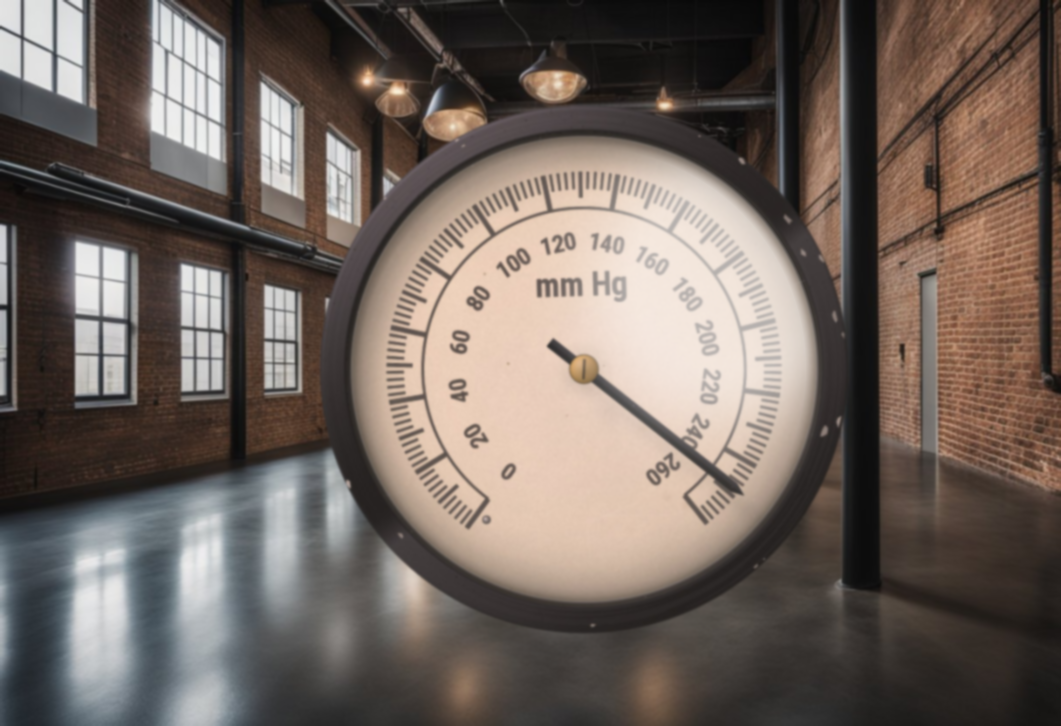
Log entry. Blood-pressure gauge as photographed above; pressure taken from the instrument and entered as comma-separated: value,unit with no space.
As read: 248,mmHg
